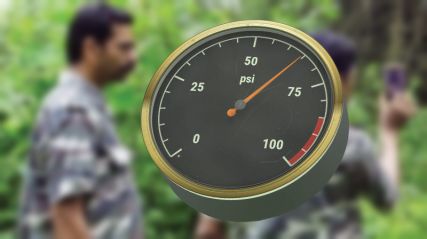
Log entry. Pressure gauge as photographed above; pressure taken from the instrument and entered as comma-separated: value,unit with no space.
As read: 65,psi
